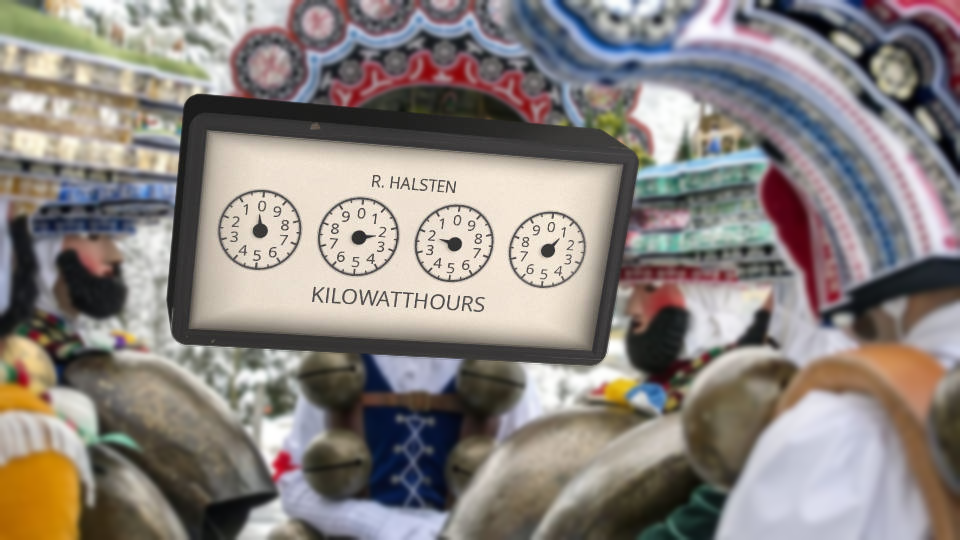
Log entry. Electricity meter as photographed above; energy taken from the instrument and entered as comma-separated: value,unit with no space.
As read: 221,kWh
